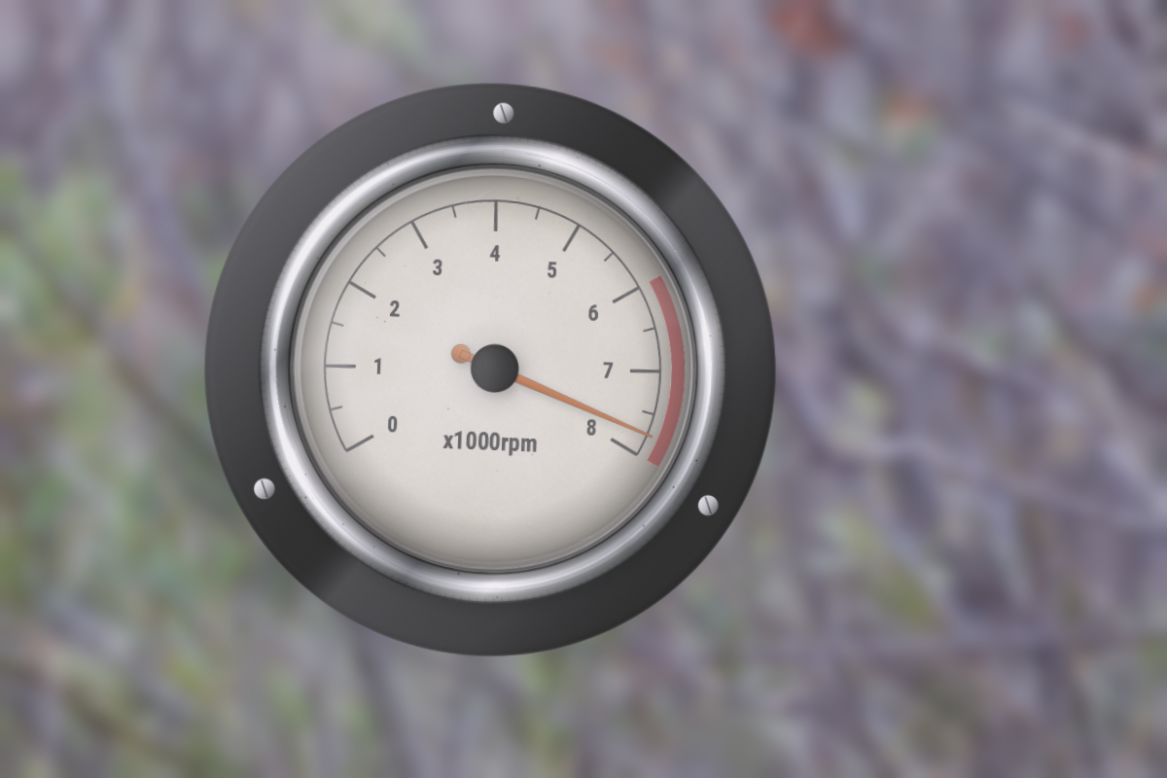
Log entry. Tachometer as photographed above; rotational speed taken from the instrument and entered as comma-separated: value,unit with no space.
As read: 7750,rpm
